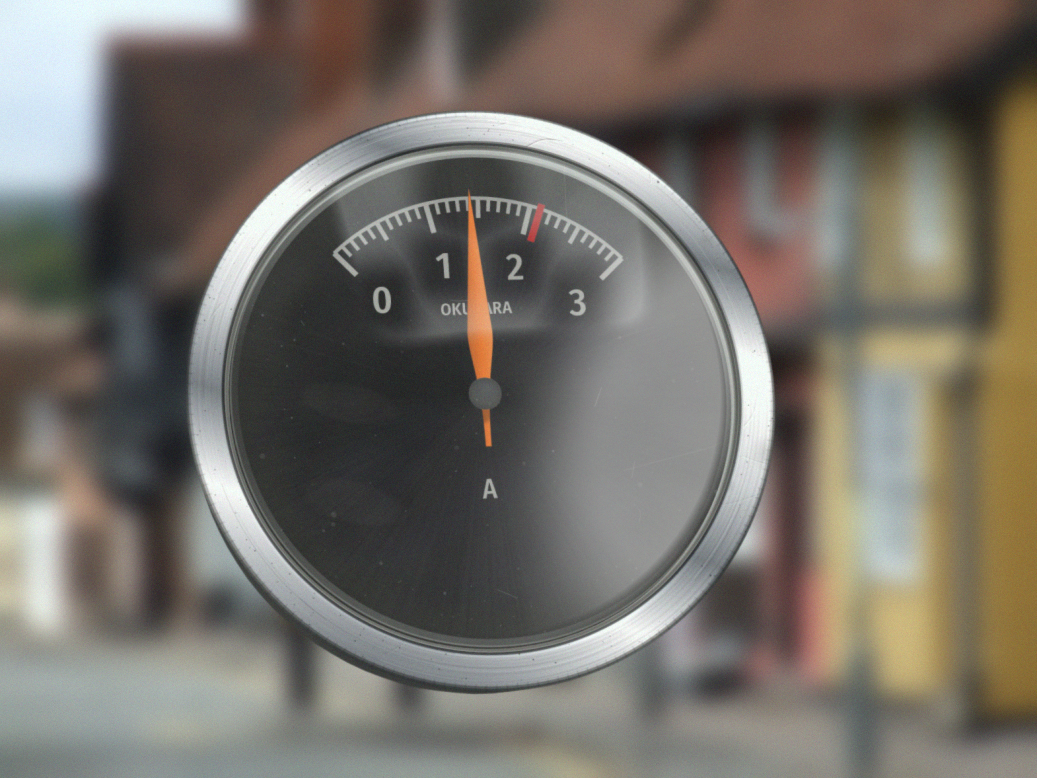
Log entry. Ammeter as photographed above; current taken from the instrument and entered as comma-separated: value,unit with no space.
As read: 1.4,A
